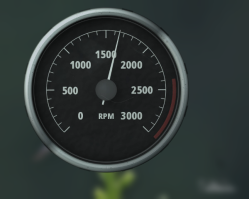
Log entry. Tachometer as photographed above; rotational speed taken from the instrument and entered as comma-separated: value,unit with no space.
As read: 1650,rpm
